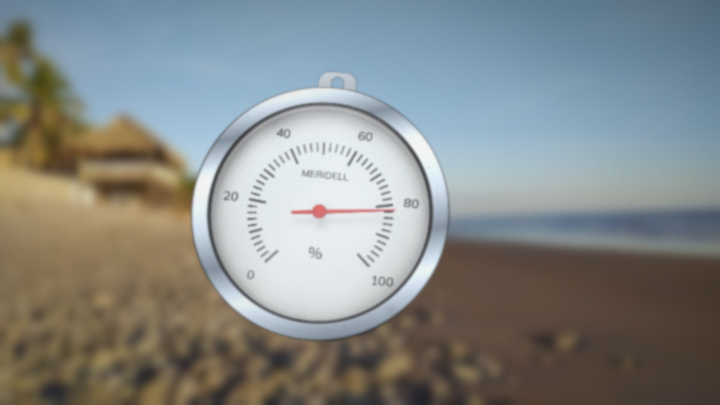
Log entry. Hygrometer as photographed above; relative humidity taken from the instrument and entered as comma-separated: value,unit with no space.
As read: 82,%
